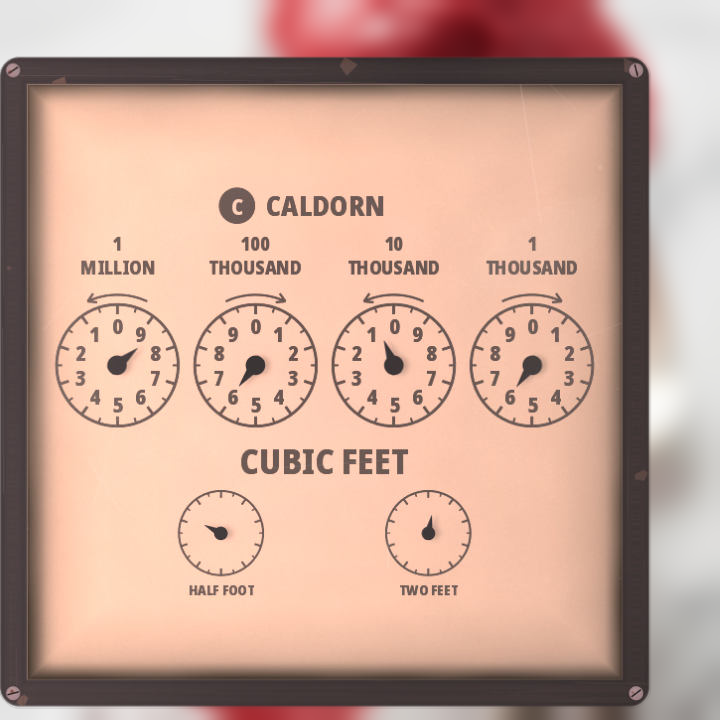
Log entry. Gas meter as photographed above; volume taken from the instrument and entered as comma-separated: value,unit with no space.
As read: 860600,ft³
